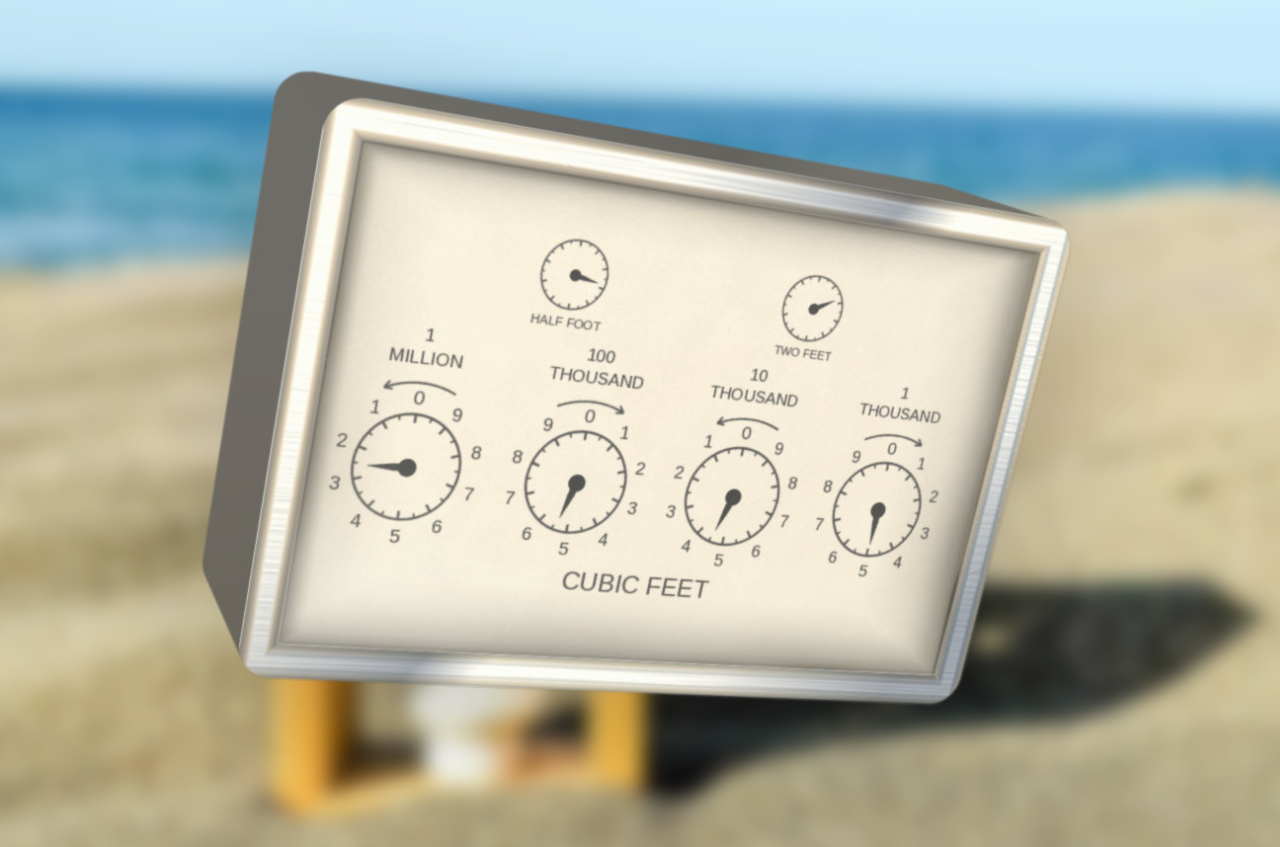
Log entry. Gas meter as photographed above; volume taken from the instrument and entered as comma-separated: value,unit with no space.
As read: 254500,ft³
